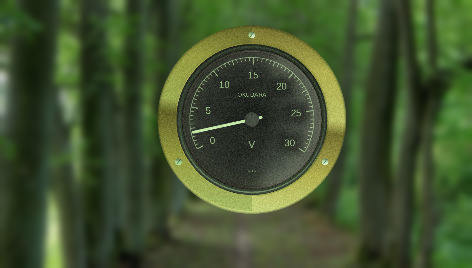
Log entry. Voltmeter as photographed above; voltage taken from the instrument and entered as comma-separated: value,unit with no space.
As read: 2,V
